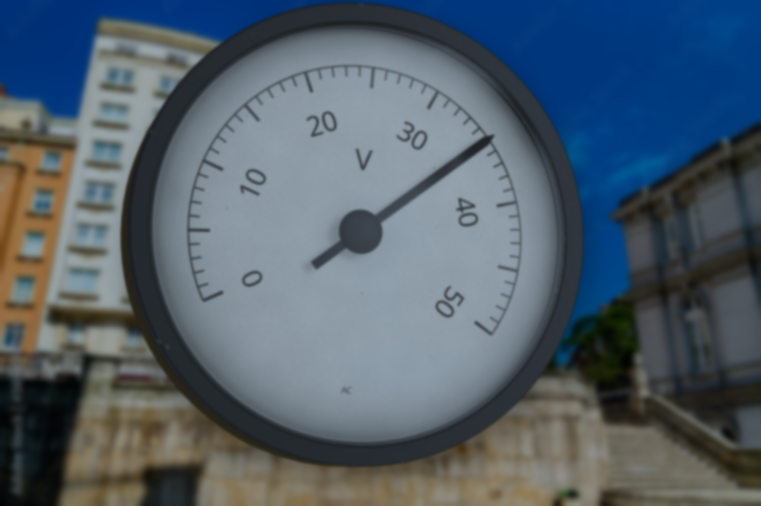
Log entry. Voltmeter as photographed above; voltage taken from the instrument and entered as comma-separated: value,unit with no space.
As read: 35,V
